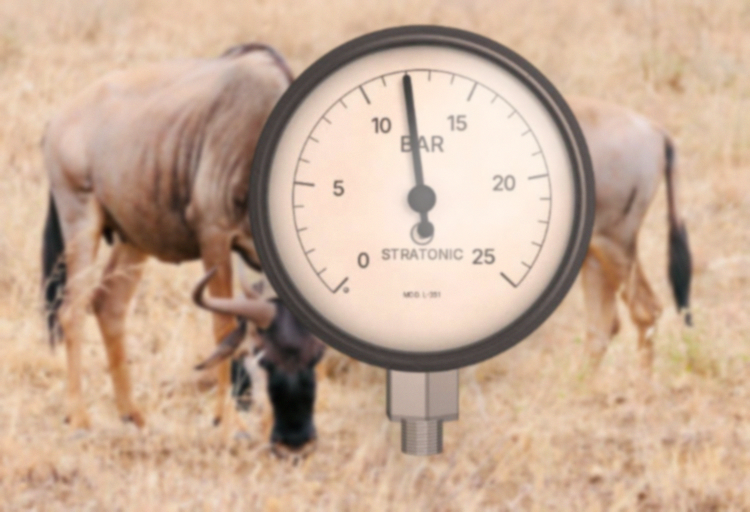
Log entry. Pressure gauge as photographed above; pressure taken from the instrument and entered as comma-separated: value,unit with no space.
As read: 12,bar
